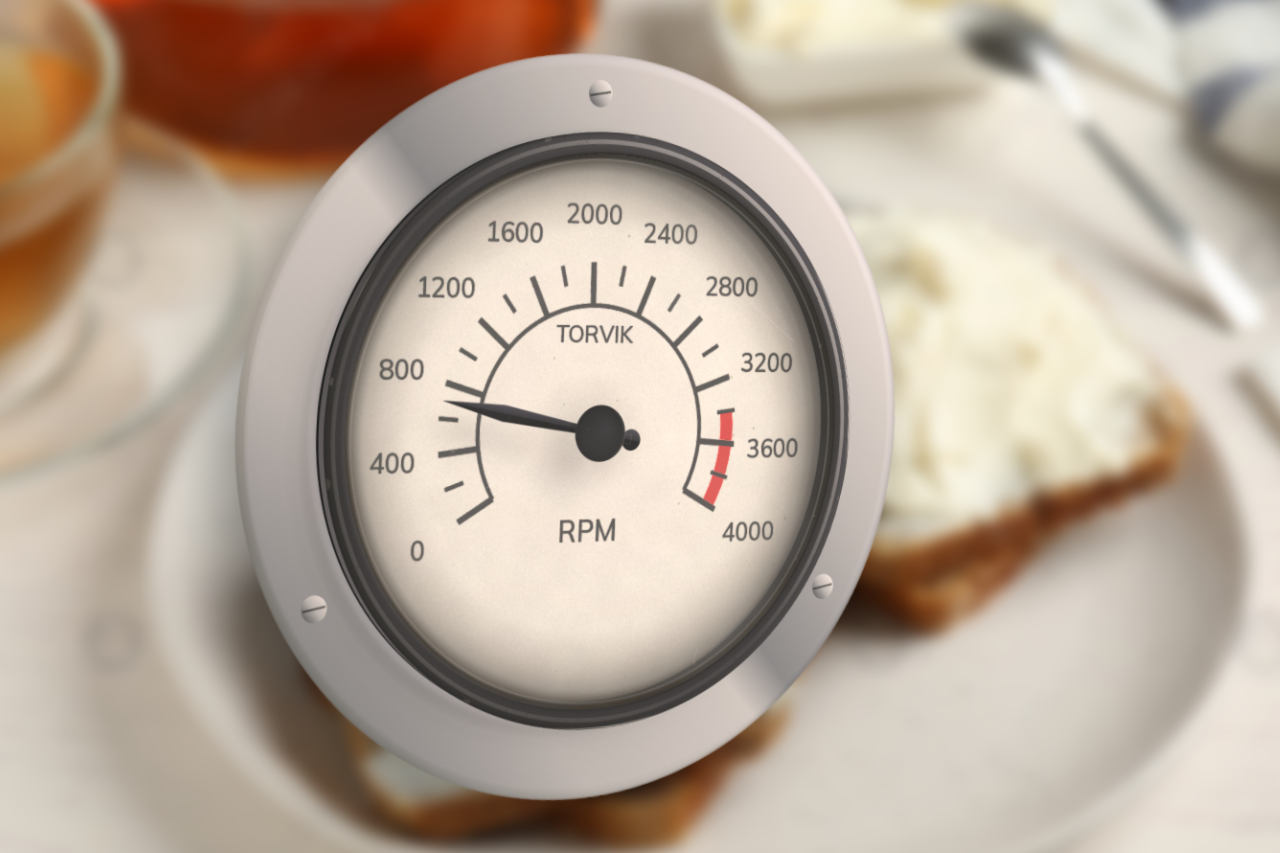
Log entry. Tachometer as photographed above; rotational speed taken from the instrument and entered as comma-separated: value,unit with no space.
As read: 700,rpm
